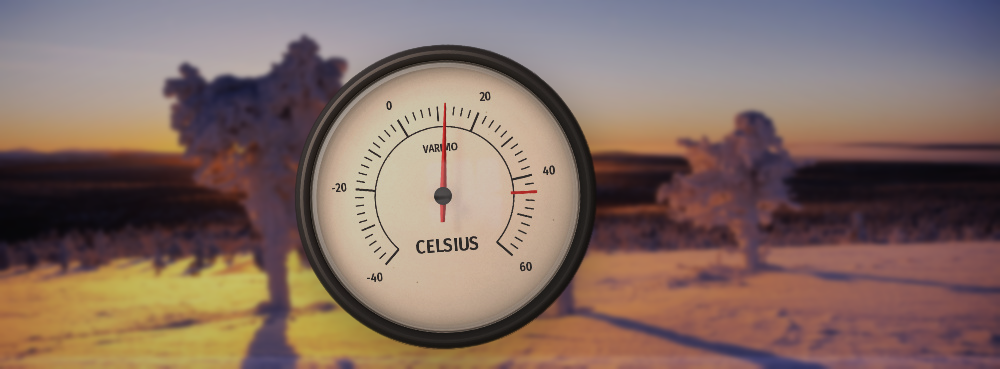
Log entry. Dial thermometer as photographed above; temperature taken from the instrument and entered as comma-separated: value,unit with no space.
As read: 12,°C
